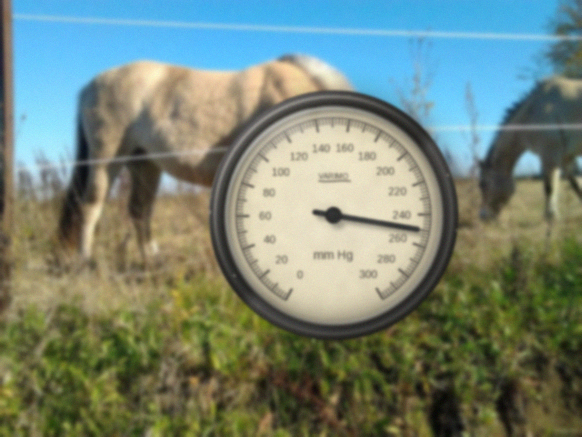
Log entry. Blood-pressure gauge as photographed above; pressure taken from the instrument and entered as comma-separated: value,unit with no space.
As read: 250,mmHg
